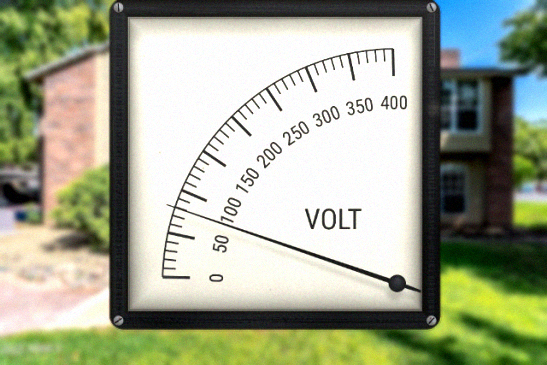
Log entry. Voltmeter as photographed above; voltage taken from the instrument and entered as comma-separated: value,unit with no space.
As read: 80,V
